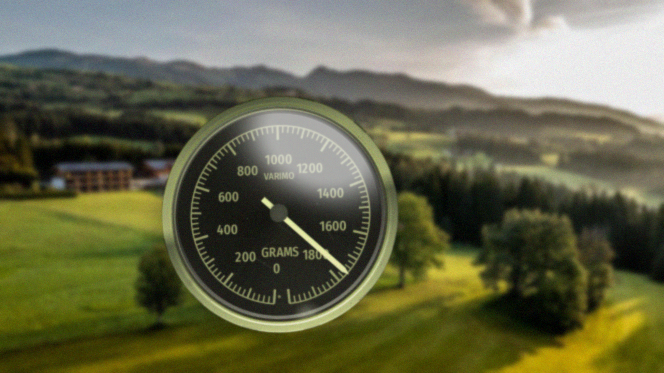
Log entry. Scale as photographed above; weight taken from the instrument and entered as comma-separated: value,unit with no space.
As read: 1760,g
